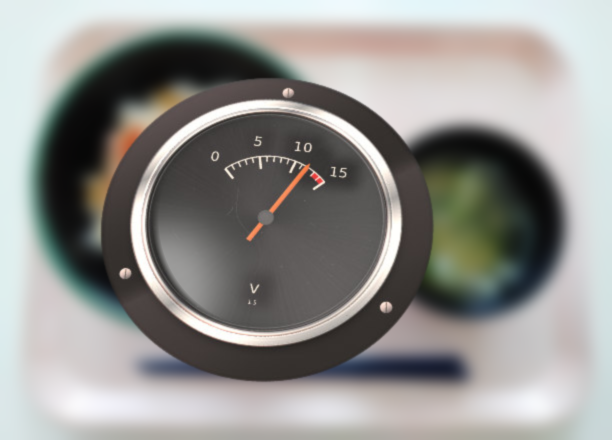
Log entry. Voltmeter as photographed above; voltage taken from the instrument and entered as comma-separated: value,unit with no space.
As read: 12,V
